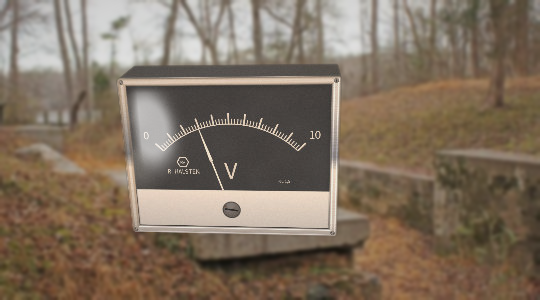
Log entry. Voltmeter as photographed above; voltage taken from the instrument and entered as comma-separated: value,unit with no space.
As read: 3,V
